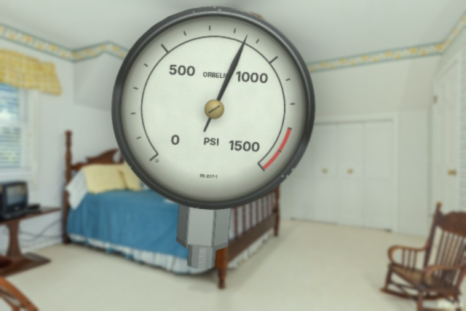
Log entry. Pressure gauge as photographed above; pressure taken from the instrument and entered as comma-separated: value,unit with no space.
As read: 850,psi
